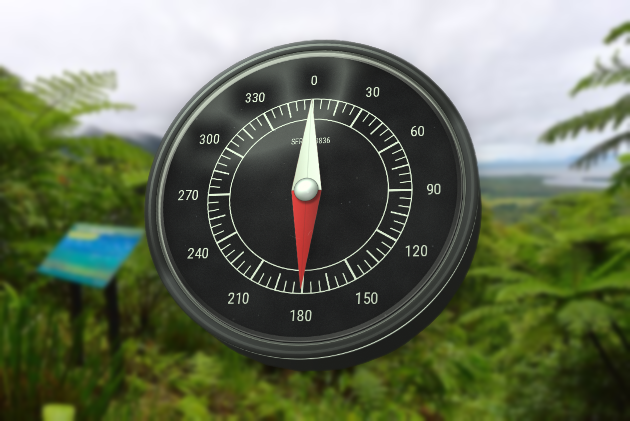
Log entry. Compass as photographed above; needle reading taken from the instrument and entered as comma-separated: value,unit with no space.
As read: 180,°
